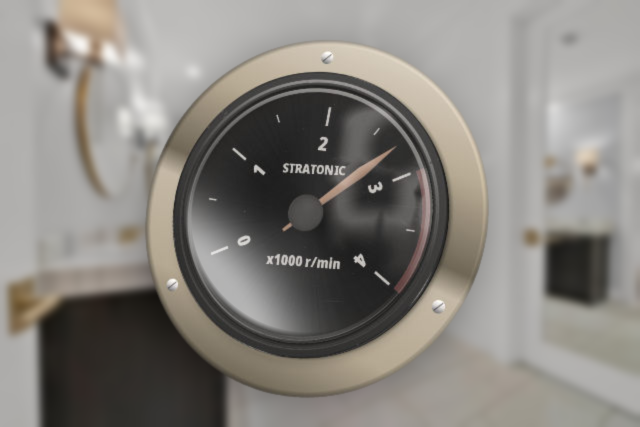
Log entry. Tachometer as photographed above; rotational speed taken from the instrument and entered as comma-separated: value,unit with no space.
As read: 2750,rpm
